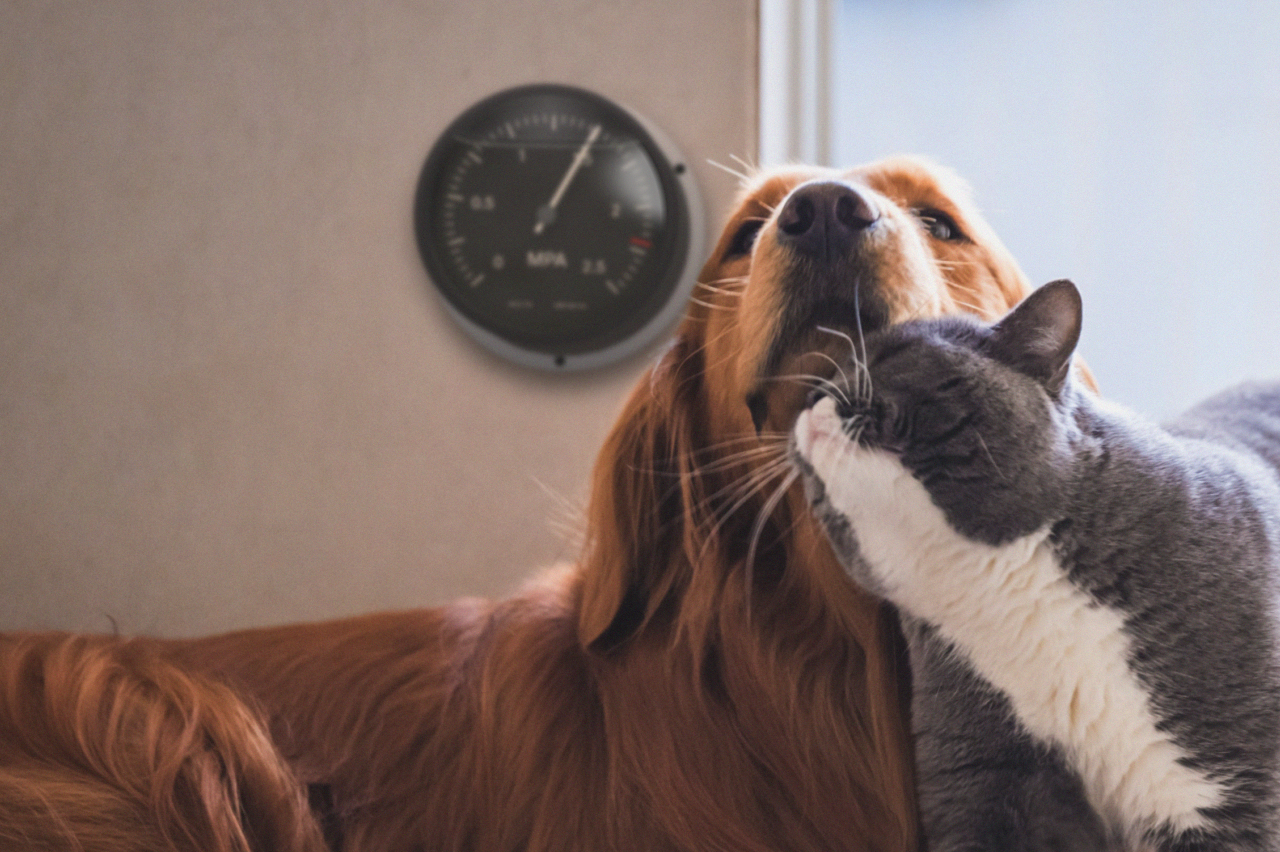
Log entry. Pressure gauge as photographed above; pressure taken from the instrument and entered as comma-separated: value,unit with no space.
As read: 1.5,MPa
